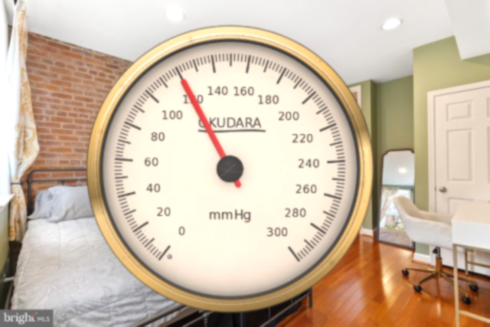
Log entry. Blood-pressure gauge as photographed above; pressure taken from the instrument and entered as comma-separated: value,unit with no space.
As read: 120,mmHg
